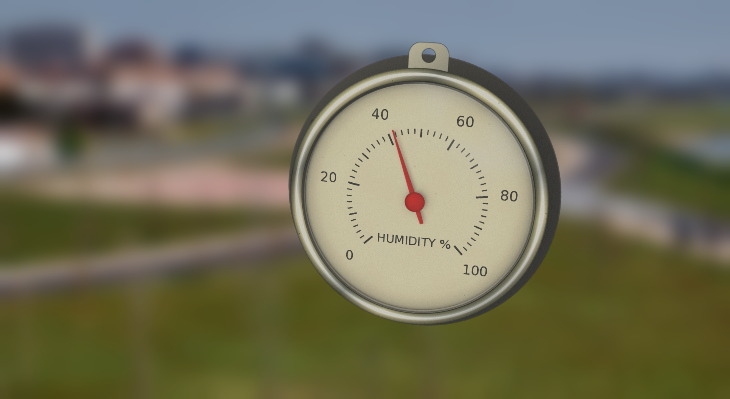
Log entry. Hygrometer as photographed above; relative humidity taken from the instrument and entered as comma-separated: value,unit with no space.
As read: 42,%
